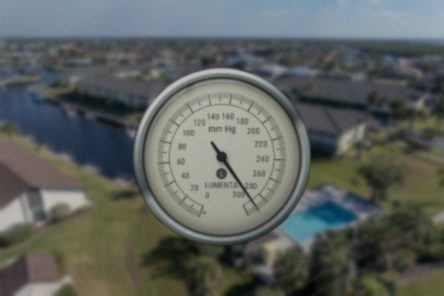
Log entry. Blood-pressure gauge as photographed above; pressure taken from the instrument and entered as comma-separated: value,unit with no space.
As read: 290,mmHg
